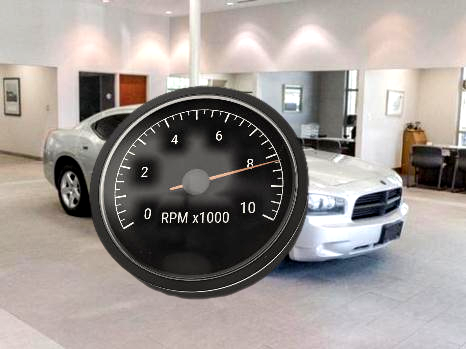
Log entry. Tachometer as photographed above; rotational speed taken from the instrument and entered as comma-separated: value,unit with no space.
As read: 8250,rpm
